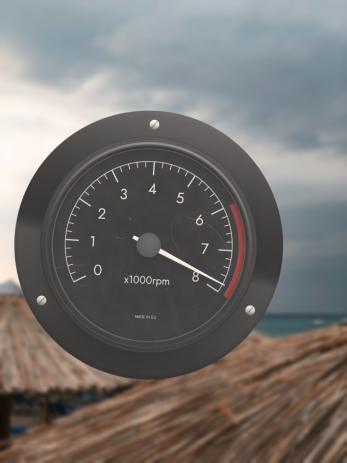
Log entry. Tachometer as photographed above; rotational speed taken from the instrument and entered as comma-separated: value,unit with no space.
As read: 7800,rpm
